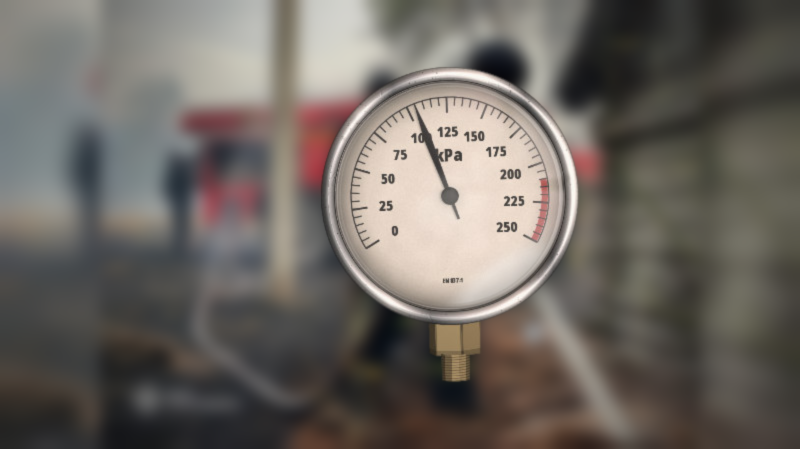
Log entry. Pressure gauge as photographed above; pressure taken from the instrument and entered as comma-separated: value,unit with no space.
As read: 105,kPa
